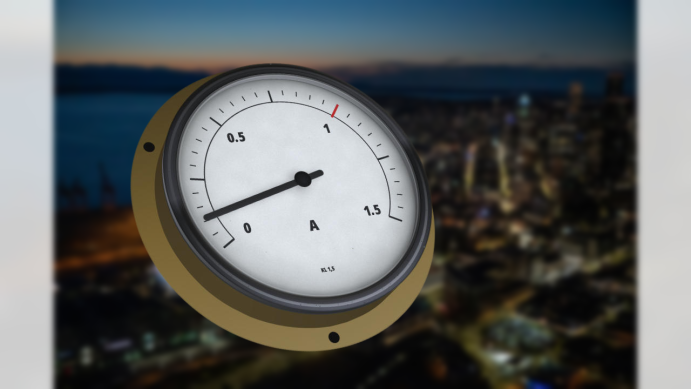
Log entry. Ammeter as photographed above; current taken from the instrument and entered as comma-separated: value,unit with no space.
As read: 0.1,A
